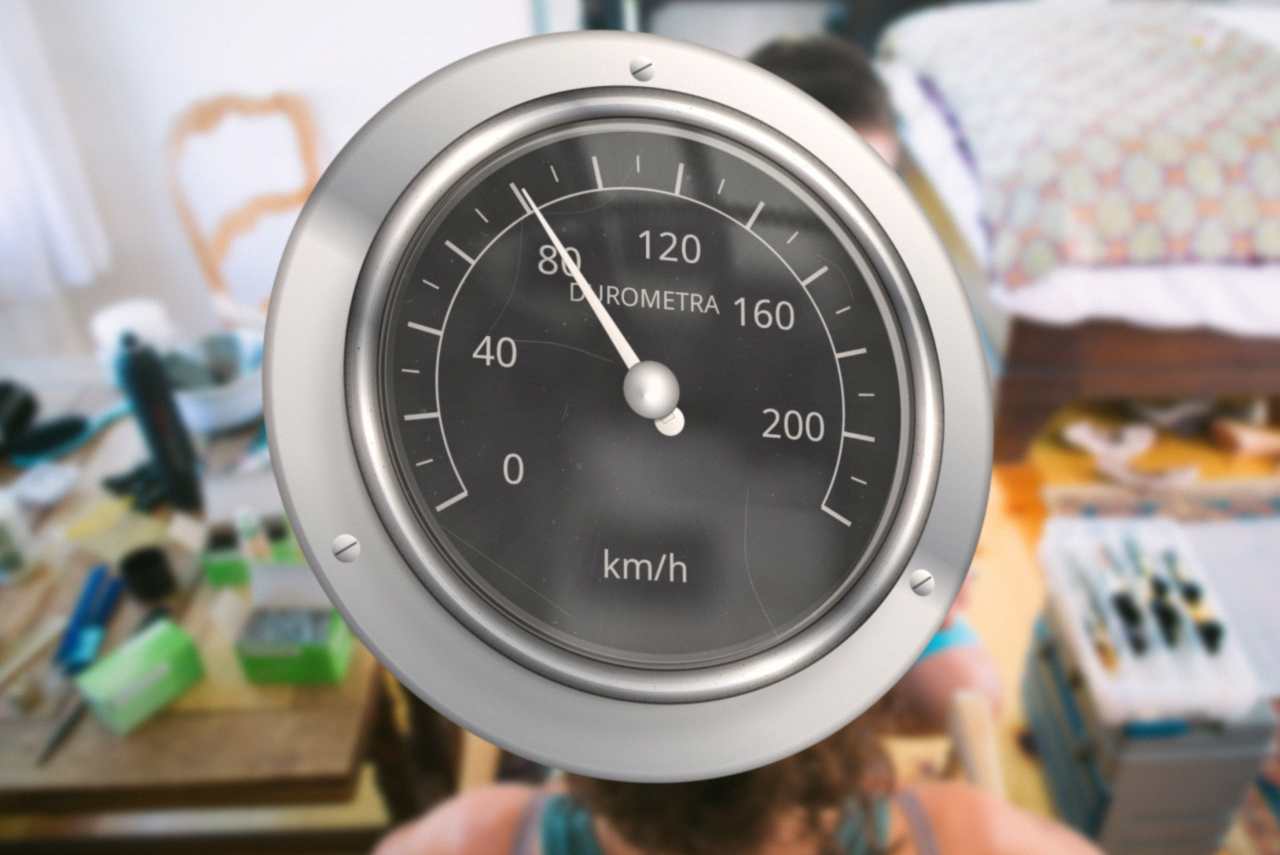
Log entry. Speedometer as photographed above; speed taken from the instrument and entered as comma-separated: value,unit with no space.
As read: 80,km/h
